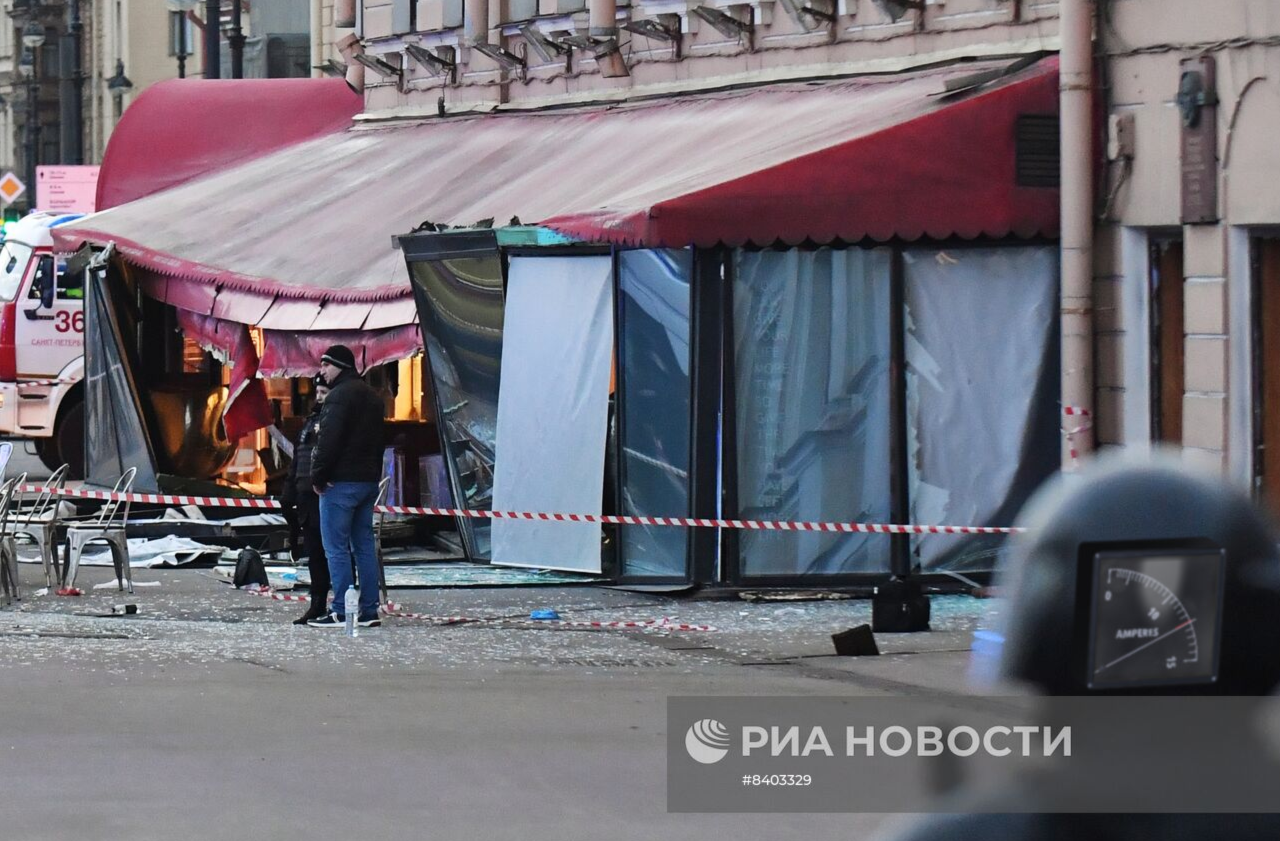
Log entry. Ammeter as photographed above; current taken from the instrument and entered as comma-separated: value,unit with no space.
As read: 12.5,A
